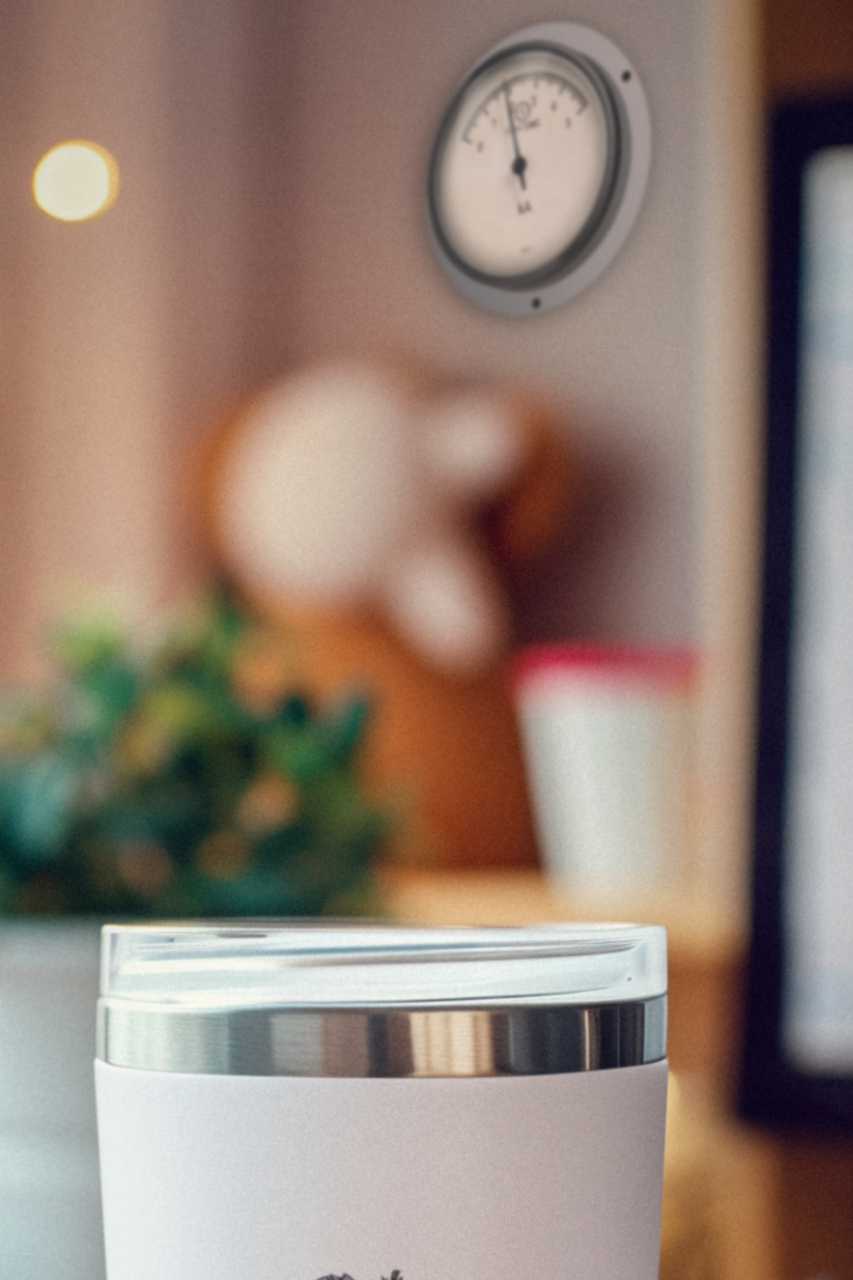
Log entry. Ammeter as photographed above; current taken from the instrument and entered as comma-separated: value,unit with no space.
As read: 2,kA
